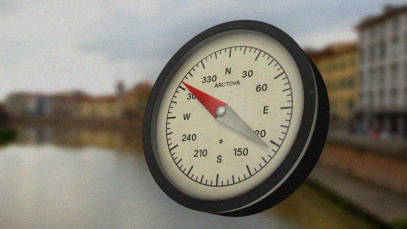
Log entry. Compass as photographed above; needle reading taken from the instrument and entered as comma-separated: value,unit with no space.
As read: 305,°
